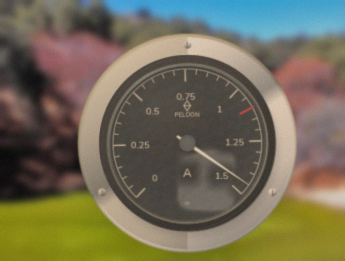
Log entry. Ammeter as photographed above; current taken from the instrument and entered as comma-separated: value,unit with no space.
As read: 1.45,A
